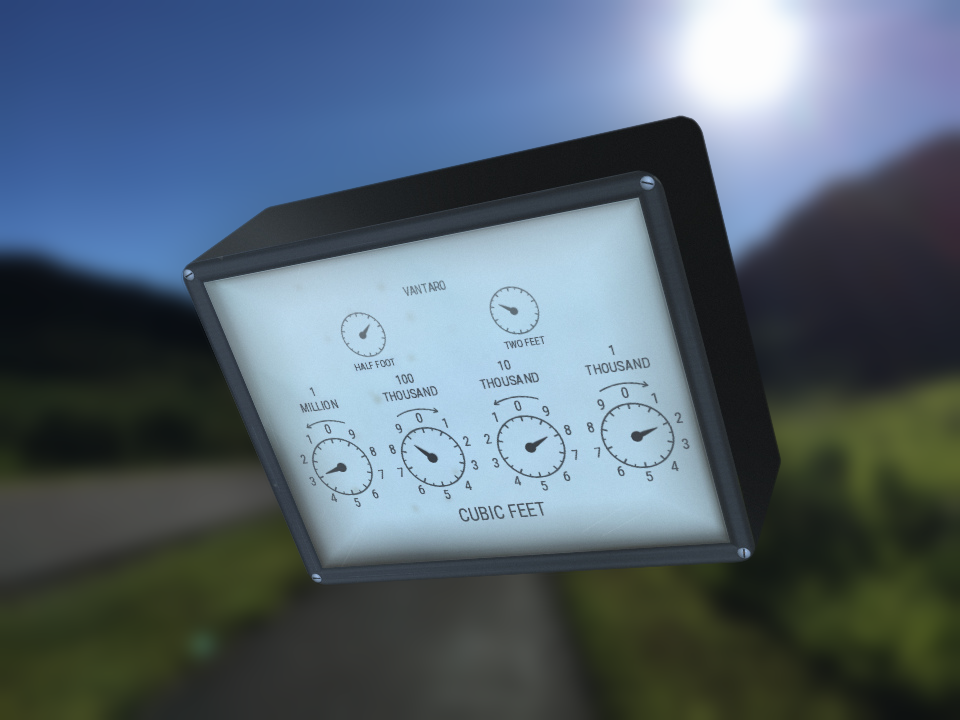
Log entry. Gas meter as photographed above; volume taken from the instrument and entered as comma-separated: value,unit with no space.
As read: 288200,ft³
